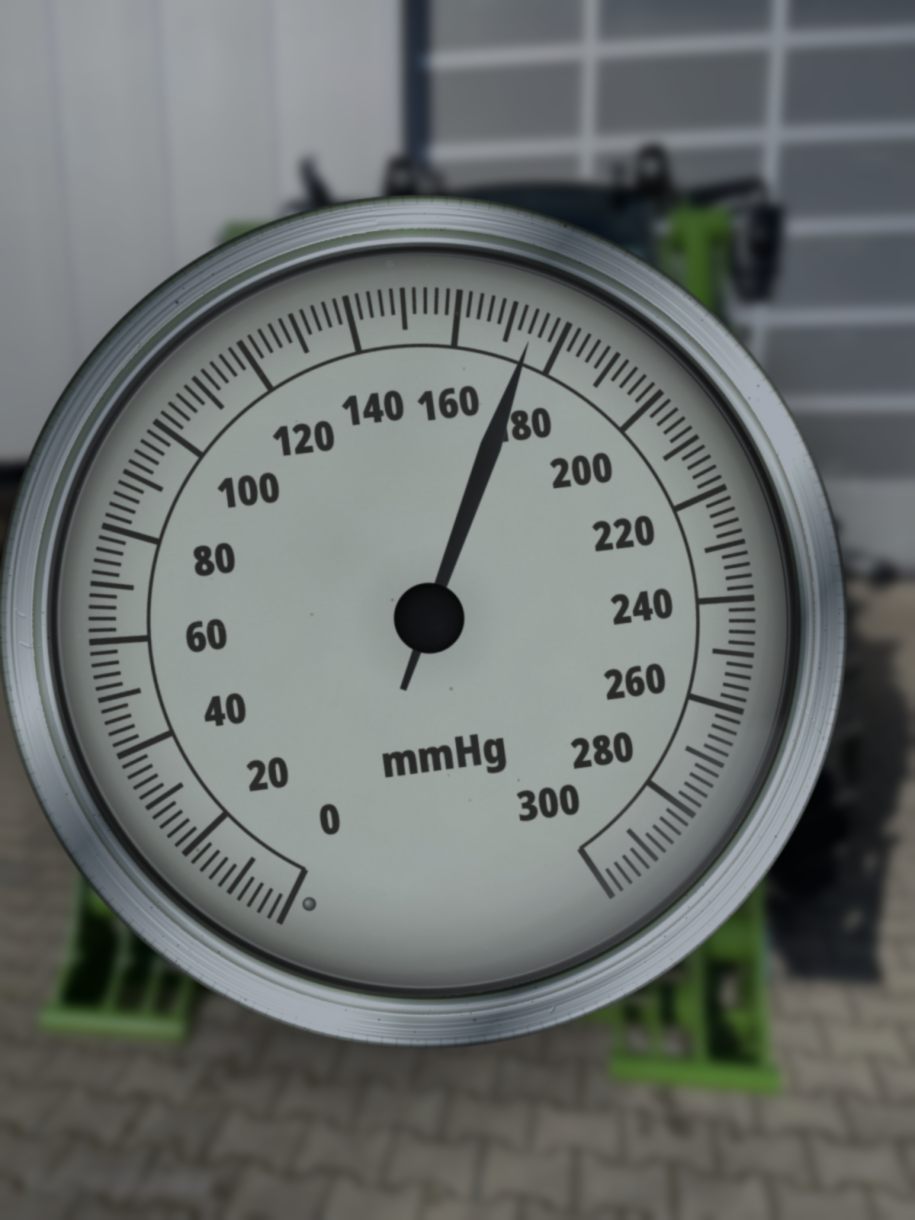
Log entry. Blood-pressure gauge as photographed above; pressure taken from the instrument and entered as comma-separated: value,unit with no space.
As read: 174,mmHg
